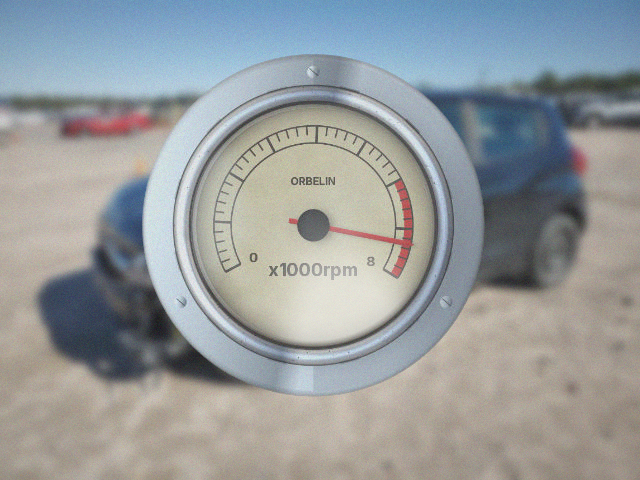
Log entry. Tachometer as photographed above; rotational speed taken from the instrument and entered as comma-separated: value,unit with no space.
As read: 7300,rpm
